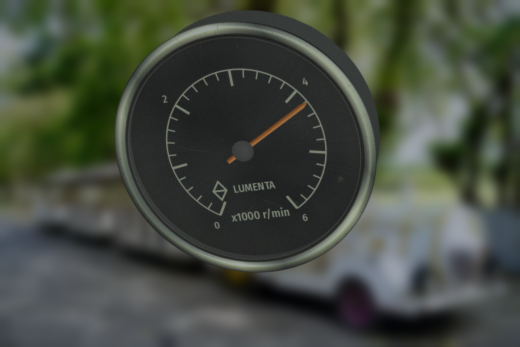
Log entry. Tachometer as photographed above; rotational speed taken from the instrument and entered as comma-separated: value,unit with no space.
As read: 4200,rpm
